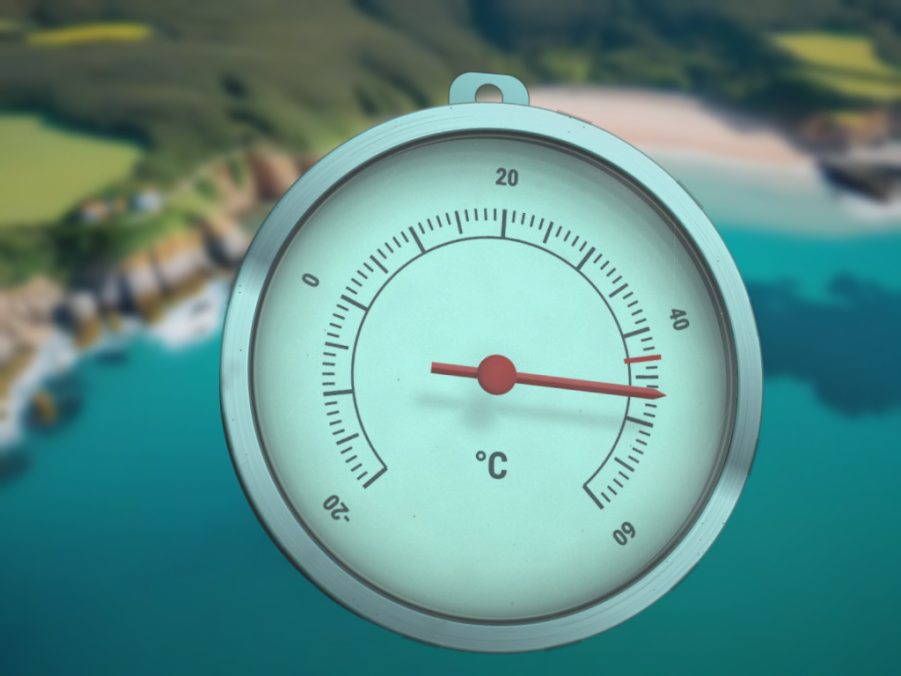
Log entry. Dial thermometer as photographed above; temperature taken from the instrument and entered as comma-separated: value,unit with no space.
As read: 47,°C
